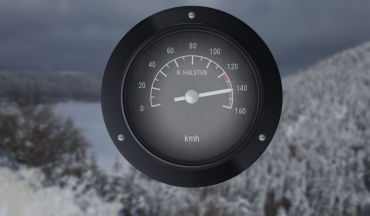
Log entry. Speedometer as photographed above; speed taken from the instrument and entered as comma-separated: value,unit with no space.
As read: 140,km/h
